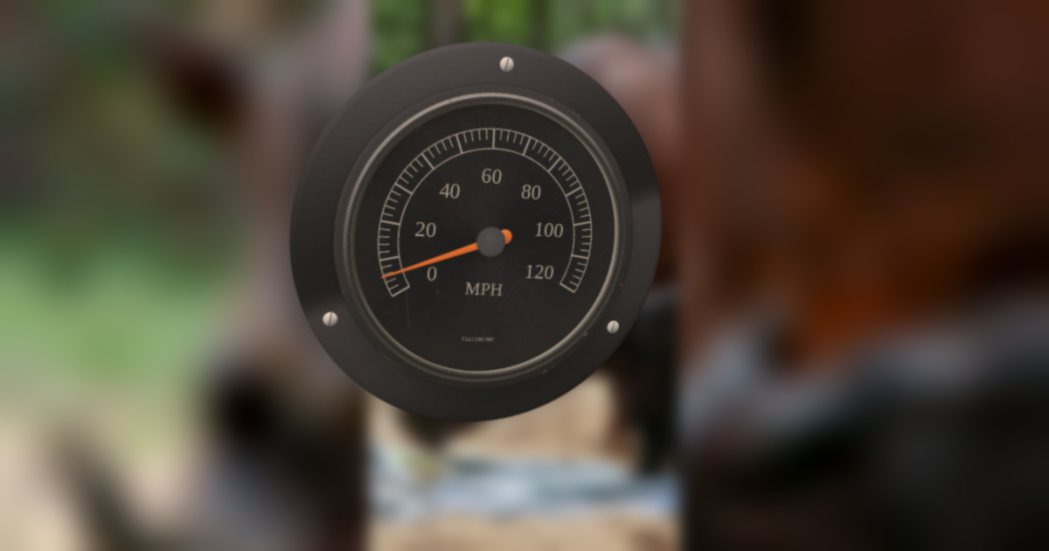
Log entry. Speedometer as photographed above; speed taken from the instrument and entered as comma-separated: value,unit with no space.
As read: 6,mph
